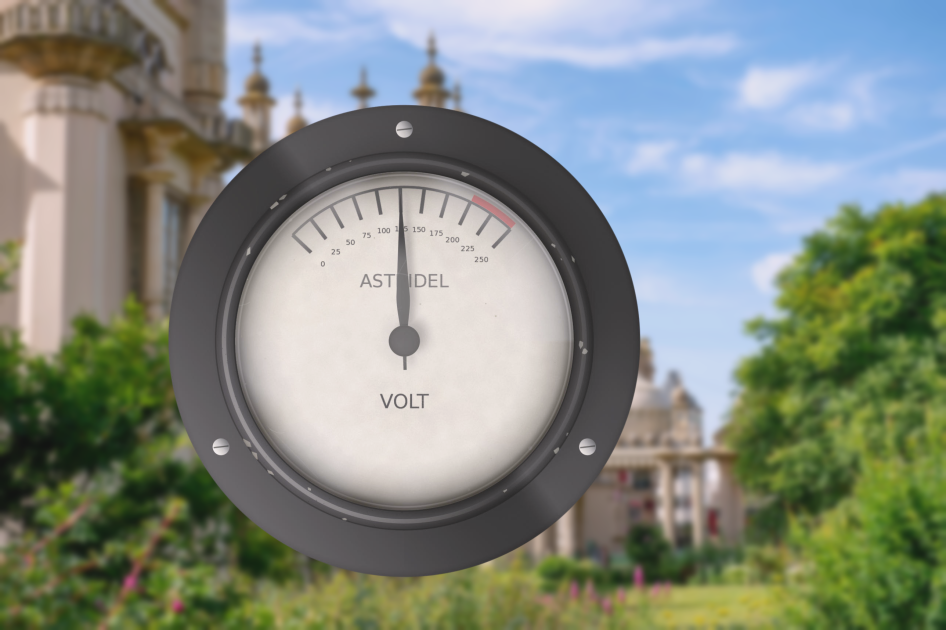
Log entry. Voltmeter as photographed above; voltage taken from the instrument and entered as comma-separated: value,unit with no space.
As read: 125,V
